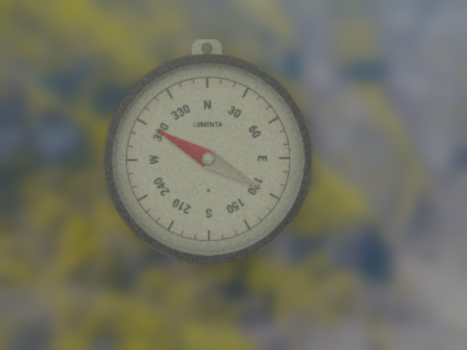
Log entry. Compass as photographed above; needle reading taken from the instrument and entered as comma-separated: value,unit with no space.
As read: 300,°
